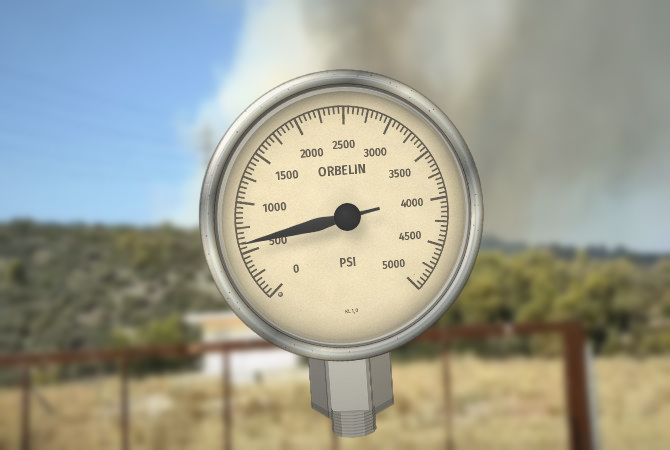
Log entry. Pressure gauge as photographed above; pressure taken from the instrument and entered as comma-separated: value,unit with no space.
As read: 600,psi
